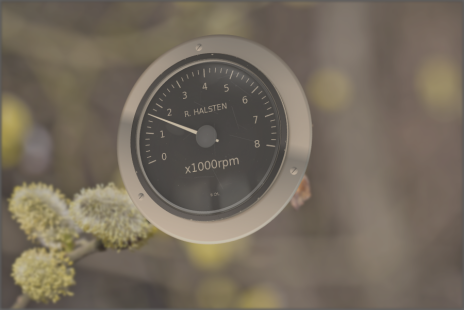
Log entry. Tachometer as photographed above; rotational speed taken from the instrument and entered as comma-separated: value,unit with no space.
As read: 1600,rpm
